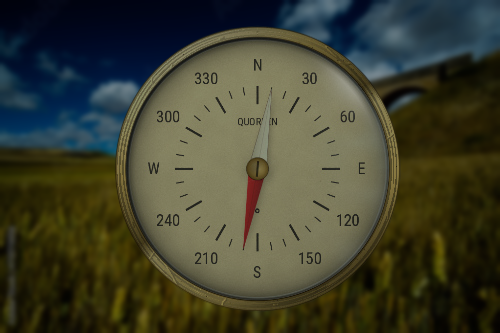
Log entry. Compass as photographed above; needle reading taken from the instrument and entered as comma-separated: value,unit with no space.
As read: 190,°
